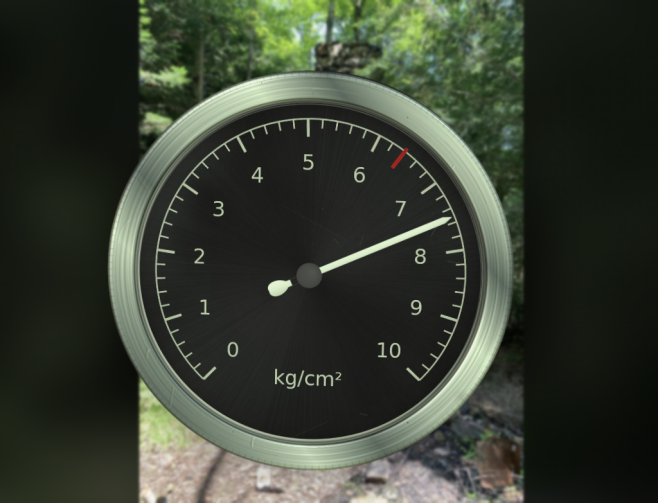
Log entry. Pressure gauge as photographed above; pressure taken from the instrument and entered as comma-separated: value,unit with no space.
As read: 7.5,kg/cm²
